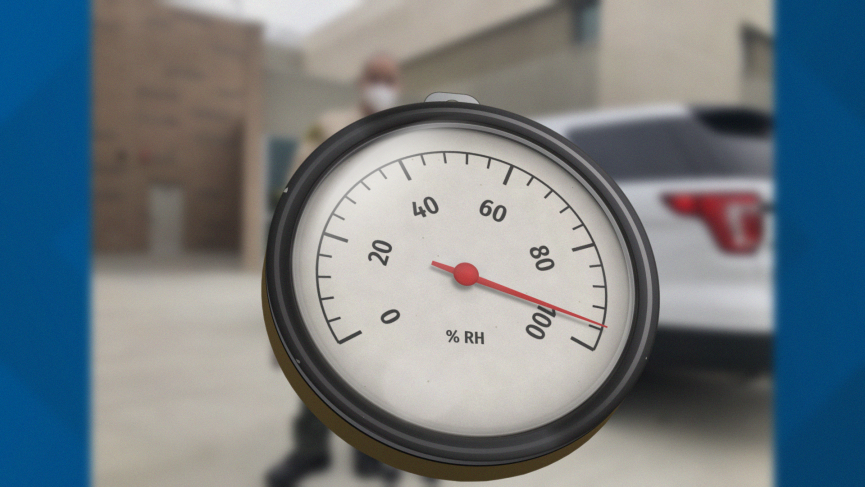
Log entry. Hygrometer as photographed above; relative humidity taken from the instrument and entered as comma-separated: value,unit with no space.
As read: 96,%
